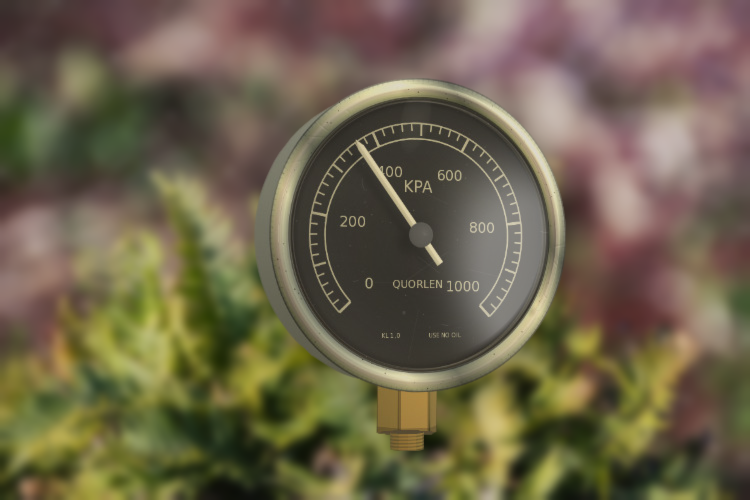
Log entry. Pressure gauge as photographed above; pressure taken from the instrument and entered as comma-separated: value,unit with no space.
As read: 360,kPa
